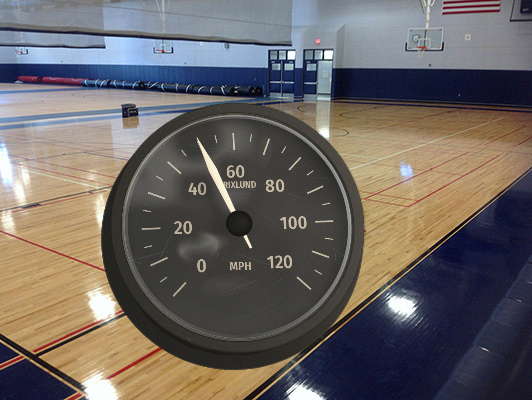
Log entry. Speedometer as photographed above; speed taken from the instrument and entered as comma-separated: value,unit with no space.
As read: 50,mph
